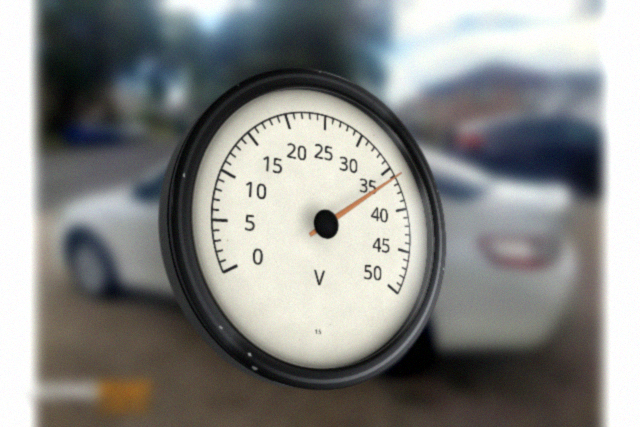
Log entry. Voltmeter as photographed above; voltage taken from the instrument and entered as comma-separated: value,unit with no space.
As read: 36,V
